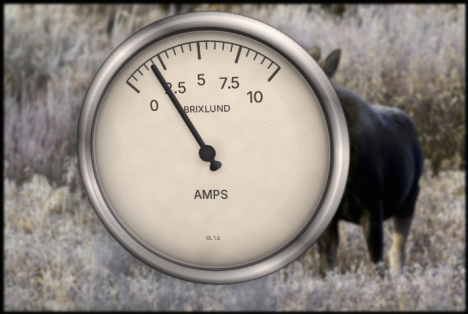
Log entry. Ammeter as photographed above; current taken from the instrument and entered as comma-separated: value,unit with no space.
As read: 2,A
